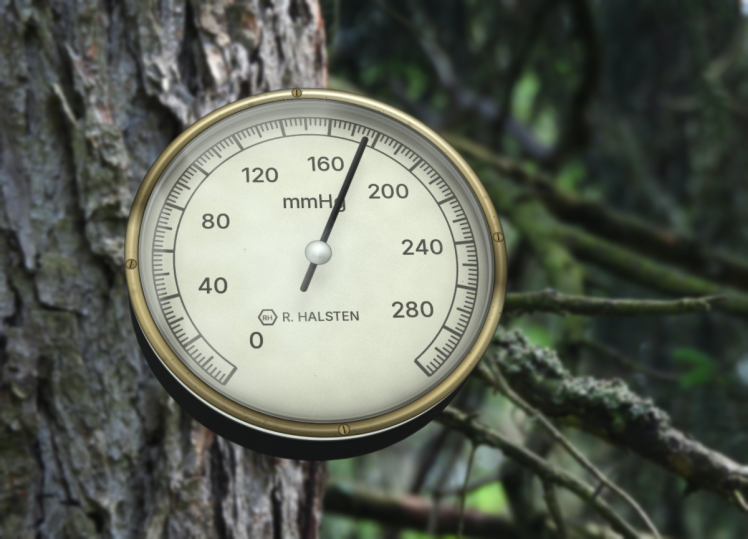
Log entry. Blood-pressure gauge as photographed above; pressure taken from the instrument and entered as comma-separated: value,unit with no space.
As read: 176,mmHg
